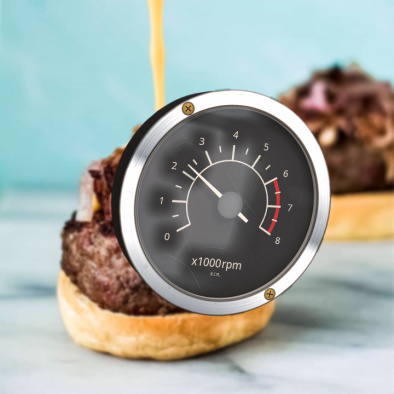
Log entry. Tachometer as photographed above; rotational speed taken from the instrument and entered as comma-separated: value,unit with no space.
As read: 2250,rpm
